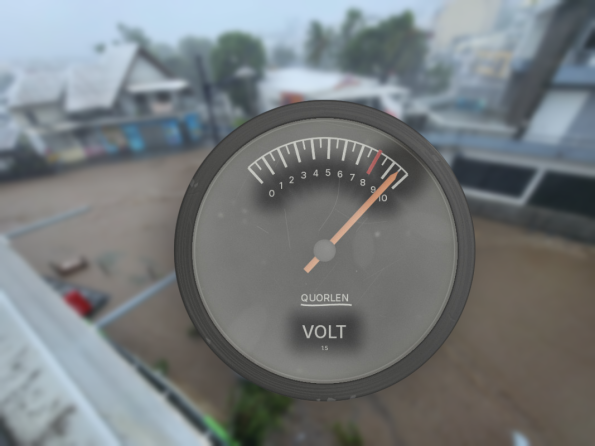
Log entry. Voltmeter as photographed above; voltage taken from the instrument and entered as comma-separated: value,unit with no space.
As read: 9.5,V
